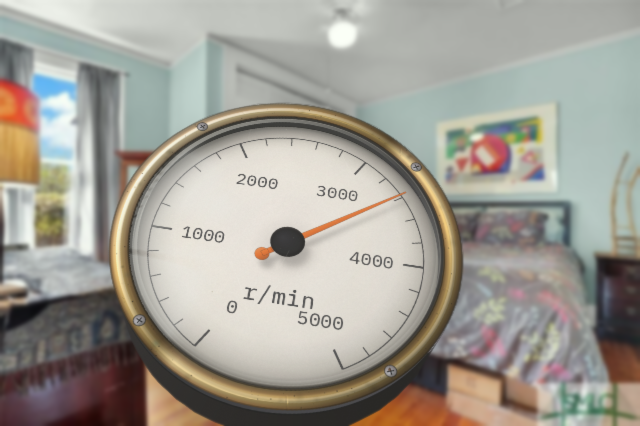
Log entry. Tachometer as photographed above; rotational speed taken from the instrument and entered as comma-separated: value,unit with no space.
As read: 3400,rpm
